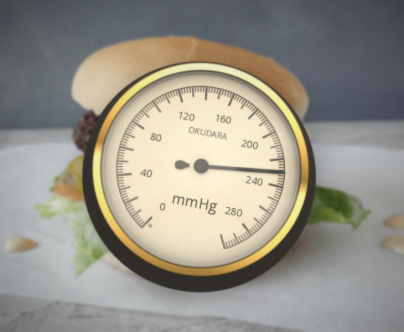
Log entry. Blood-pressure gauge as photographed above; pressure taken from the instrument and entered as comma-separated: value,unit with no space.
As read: 230,mmHg
